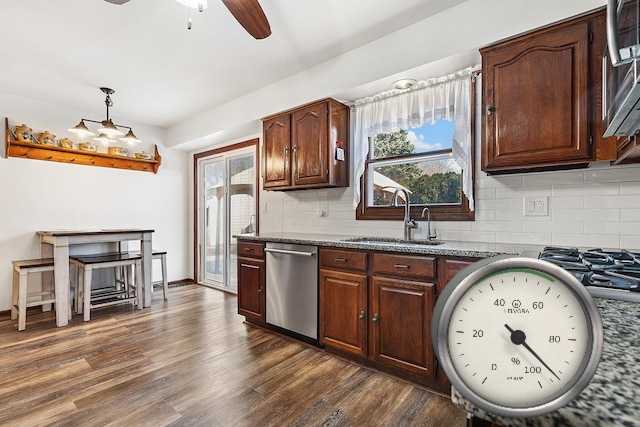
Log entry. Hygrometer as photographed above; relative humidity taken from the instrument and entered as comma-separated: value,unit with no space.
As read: 94,%
